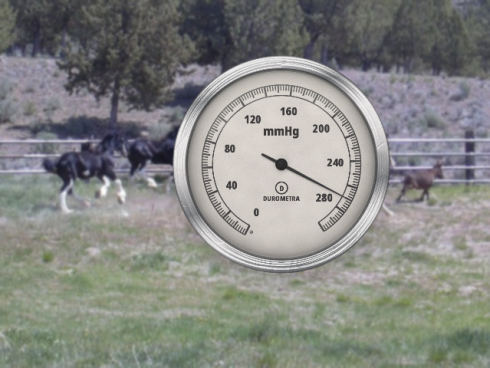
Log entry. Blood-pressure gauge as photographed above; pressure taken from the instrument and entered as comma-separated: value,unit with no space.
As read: 270,mmHg
